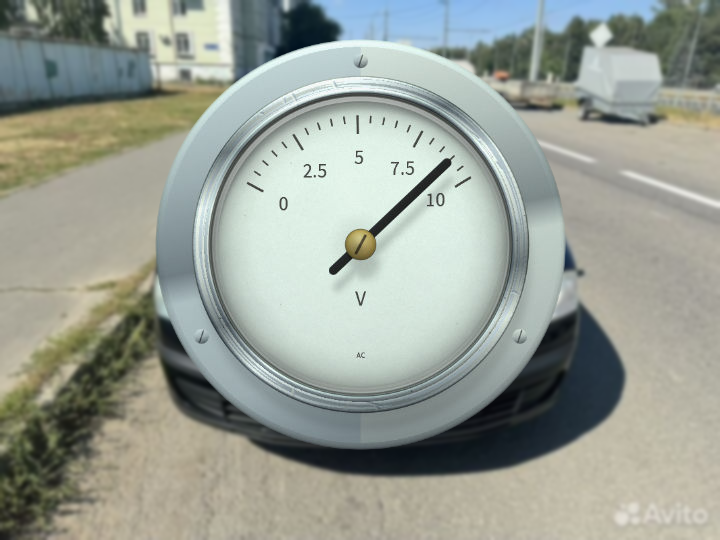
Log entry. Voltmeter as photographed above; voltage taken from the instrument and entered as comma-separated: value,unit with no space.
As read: 9,V
